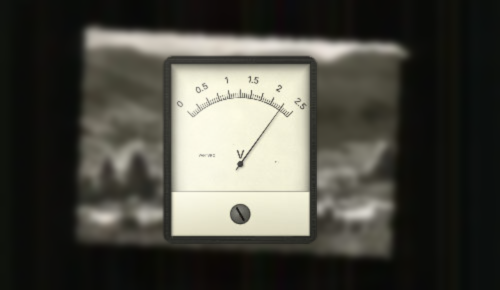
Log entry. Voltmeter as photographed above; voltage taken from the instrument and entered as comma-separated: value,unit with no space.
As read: 2.25,V
